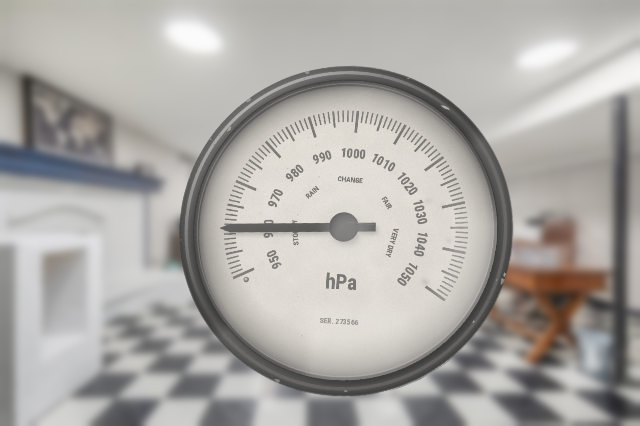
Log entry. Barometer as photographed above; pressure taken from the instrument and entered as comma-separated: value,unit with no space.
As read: 960,hPa
